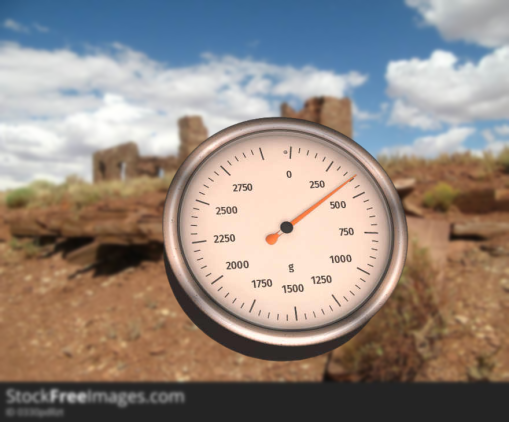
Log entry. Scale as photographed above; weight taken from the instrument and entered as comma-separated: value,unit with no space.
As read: 400,g
